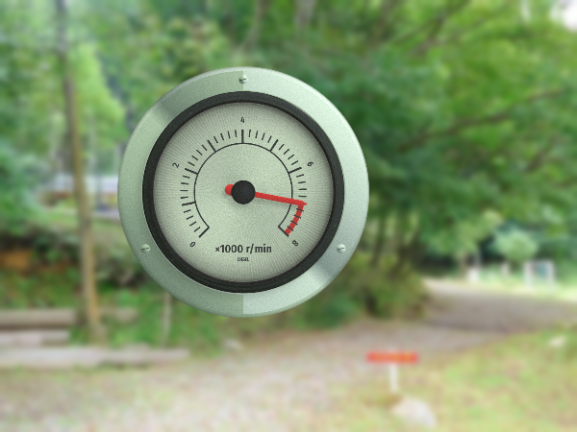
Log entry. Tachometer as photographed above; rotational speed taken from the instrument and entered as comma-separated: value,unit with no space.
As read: 7000,rpm
